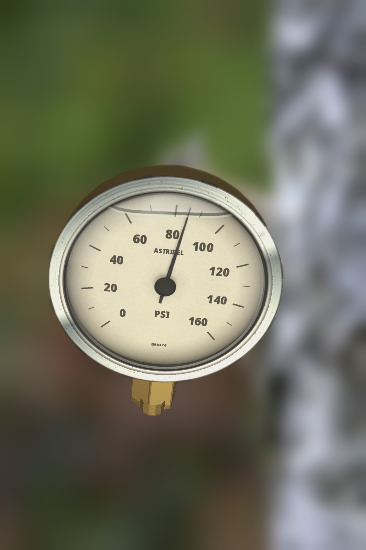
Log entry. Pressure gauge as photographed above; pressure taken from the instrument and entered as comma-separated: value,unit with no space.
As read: 85,psi
